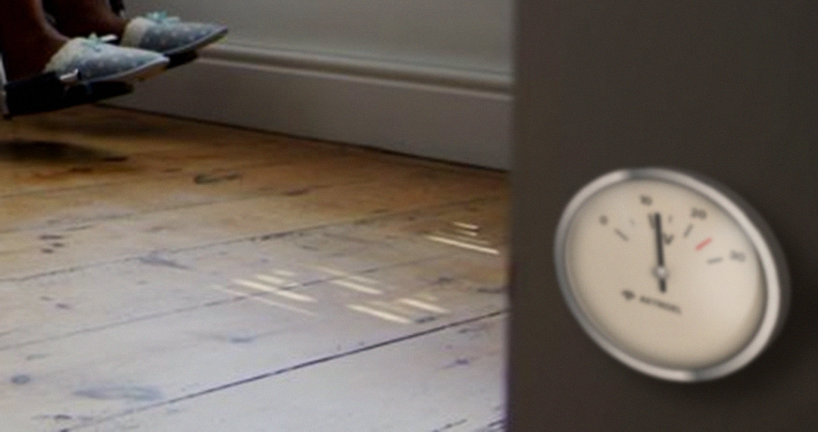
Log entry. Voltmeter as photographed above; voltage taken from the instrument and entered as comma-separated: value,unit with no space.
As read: 12.5,V
